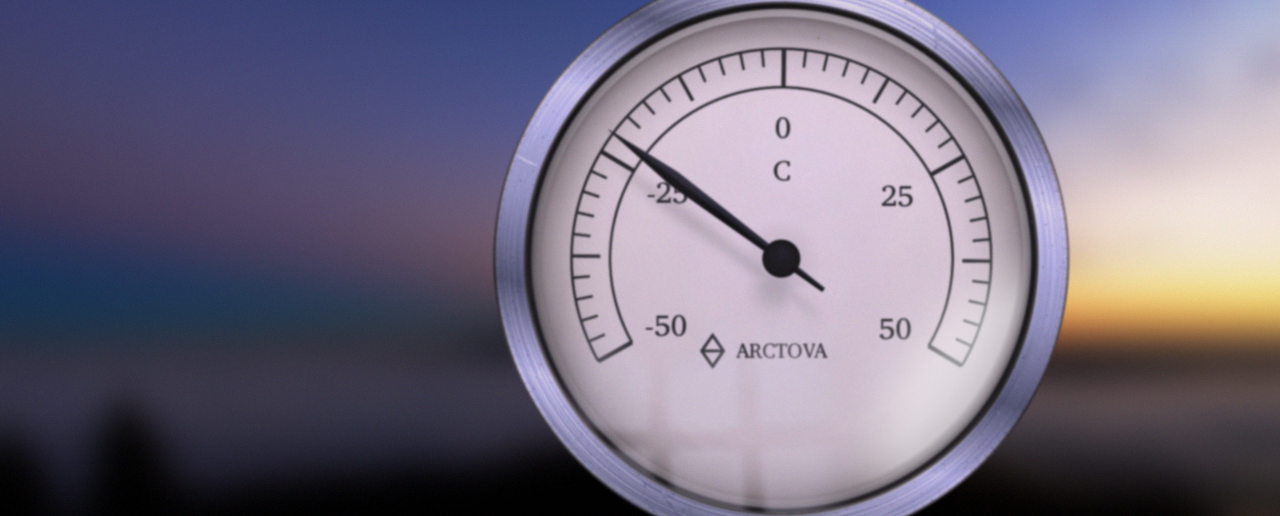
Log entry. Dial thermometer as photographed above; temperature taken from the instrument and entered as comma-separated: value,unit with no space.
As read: -22.5,°C
